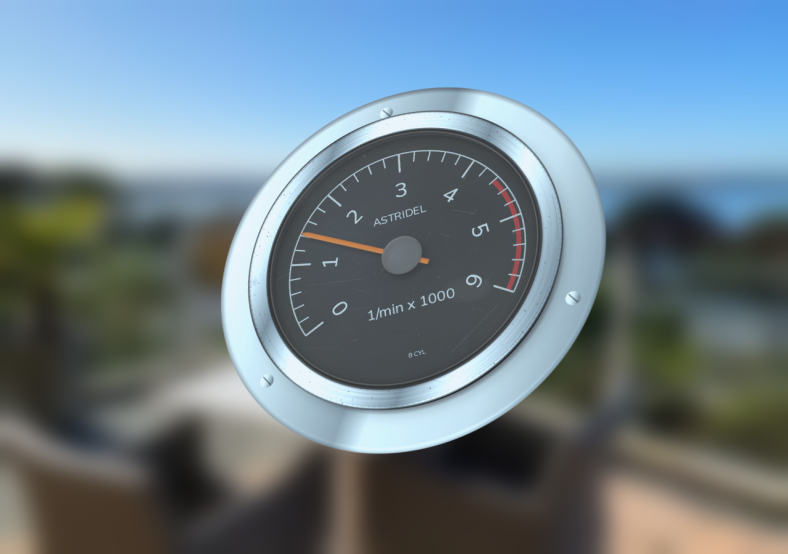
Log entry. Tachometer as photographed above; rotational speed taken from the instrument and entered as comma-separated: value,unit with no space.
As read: 1400,rpm
